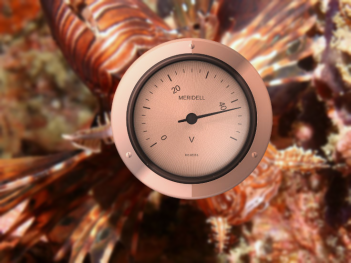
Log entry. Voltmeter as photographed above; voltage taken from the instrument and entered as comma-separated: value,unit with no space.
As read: 42,V
